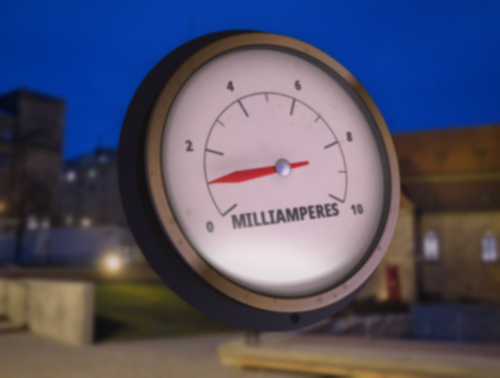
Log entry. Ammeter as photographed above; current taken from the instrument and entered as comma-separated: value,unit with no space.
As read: 1,mA
